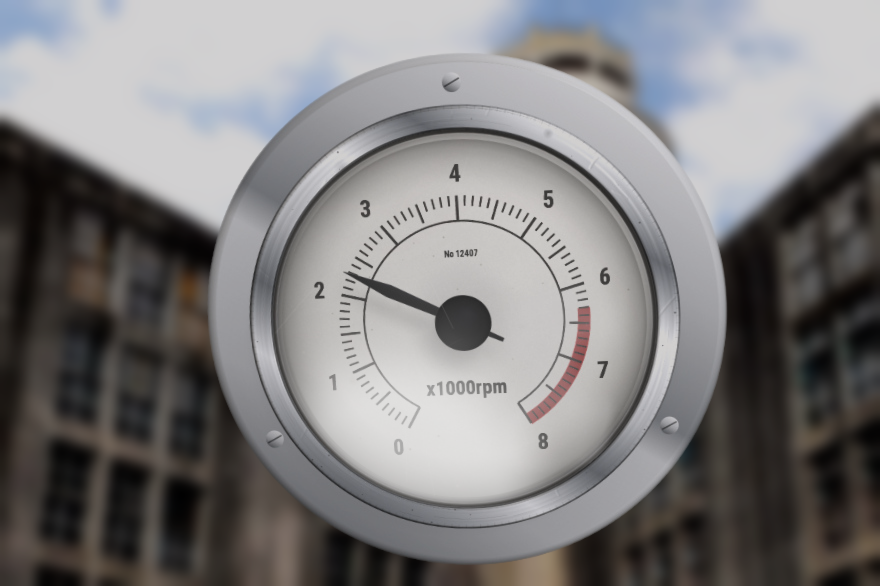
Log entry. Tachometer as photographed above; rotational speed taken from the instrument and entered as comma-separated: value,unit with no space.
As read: 2300,rpm
